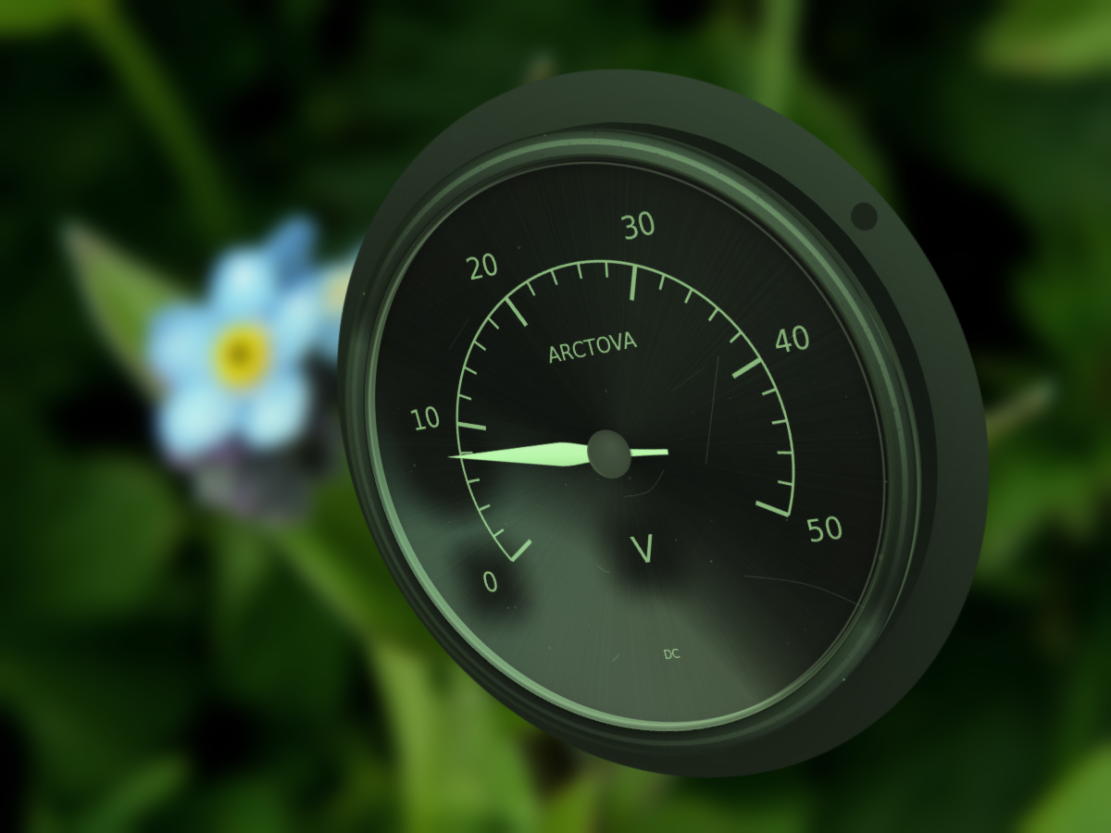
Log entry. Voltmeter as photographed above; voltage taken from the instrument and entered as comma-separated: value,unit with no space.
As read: 8,V
